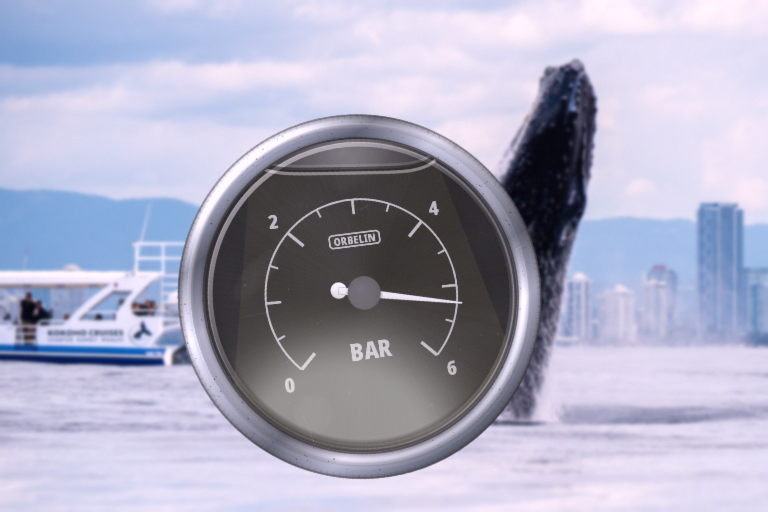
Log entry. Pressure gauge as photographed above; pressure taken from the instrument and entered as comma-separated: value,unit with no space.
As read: 5.25,bar
